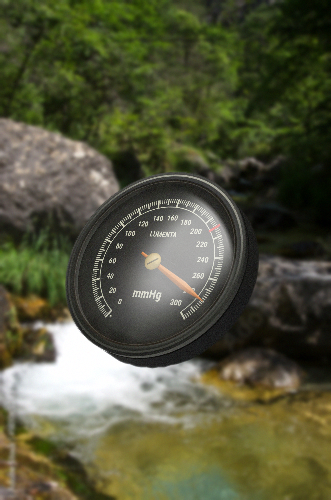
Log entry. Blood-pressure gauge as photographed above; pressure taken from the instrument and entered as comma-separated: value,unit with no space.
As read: 280,mmHg
